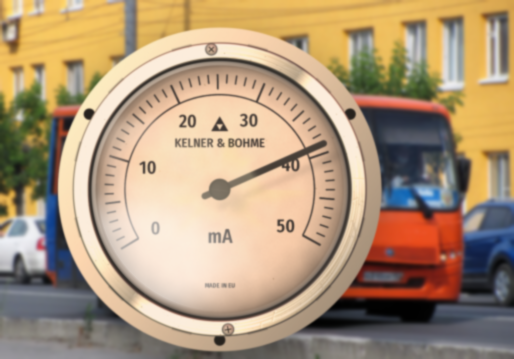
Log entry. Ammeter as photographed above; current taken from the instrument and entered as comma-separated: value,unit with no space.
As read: 39,mA
